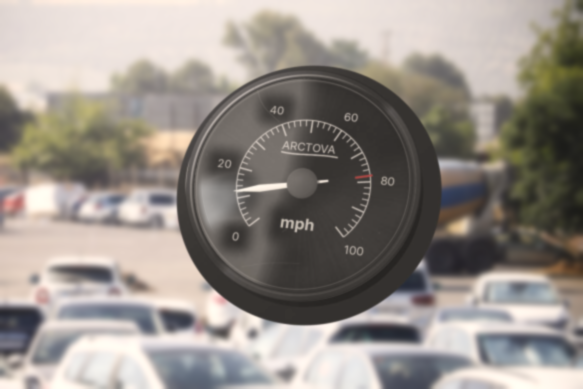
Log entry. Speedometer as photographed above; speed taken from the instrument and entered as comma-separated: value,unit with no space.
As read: 12,mph
